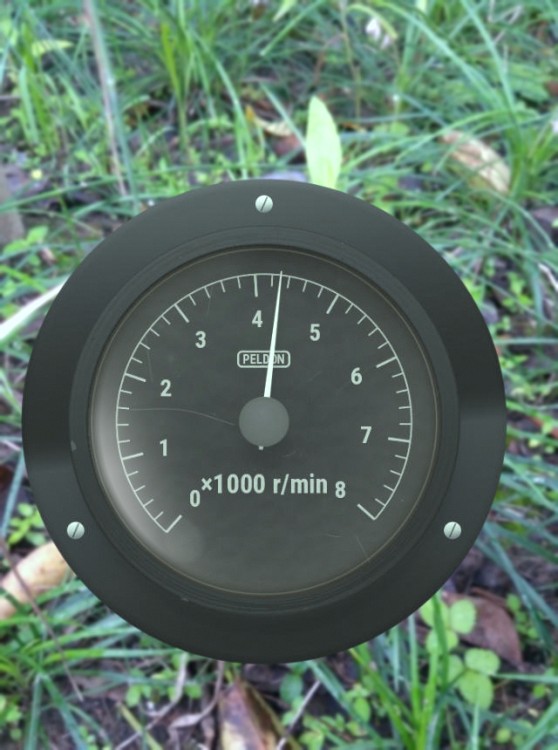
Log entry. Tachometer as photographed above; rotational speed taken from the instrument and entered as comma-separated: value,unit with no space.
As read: 4300,rpm
